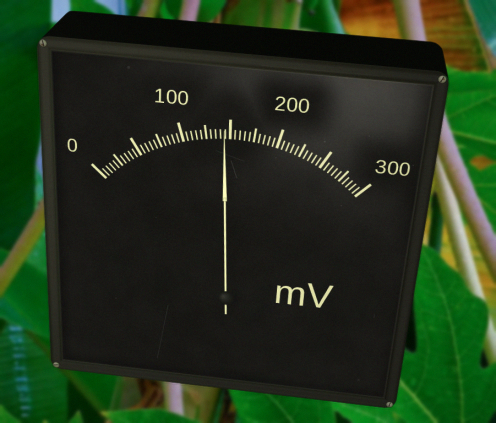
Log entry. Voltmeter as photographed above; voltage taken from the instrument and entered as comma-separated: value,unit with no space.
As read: 145,mV
